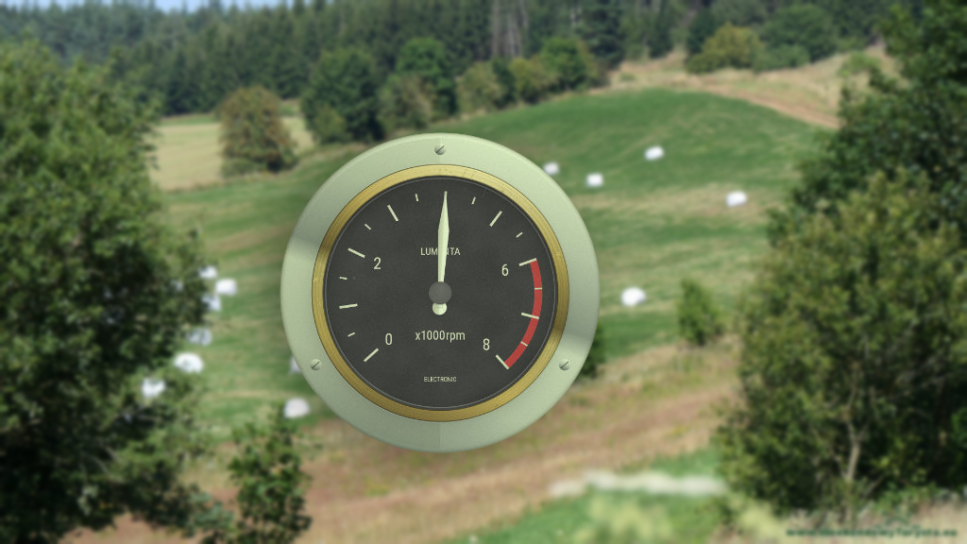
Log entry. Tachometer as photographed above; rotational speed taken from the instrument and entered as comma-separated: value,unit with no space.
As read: 4000,rpm
